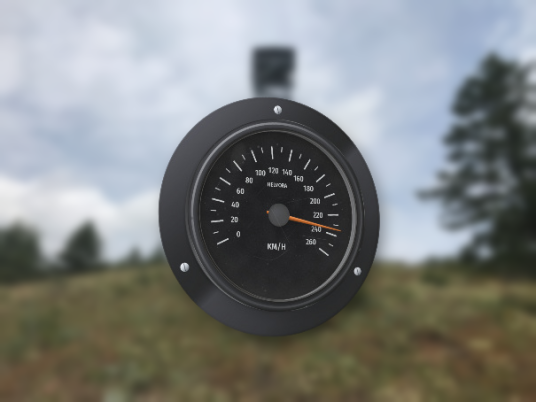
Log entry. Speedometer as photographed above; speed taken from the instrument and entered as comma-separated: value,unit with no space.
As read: 235,km/h
